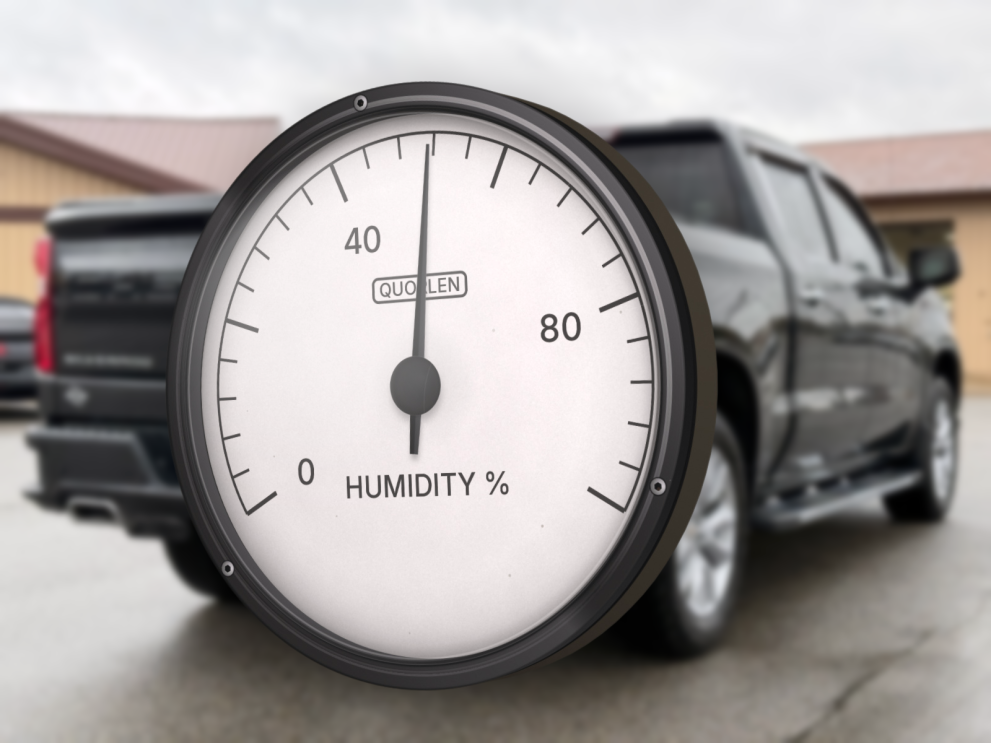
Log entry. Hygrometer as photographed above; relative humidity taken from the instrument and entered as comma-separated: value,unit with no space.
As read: 52,%
